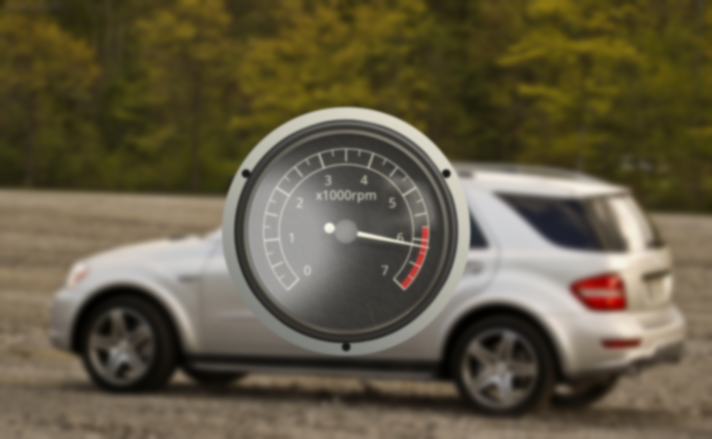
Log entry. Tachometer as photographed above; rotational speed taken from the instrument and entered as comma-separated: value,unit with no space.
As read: 6125,rpm
